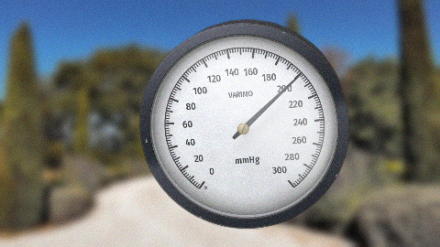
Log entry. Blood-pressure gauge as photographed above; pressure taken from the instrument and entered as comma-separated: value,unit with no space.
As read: 200,mmHg
